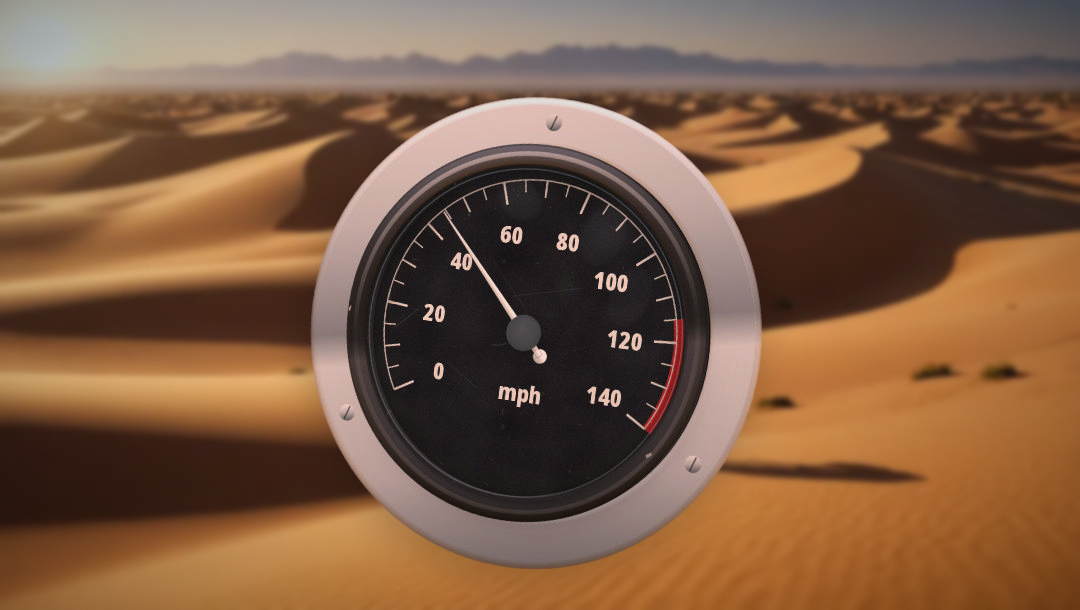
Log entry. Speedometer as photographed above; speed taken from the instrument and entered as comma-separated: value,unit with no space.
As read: 45,mph
